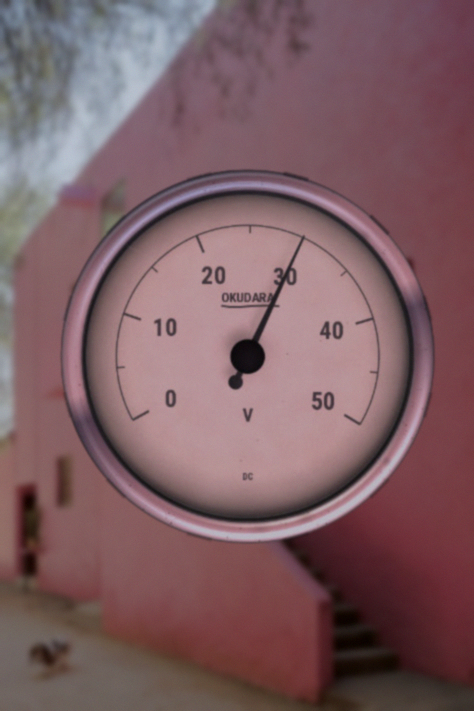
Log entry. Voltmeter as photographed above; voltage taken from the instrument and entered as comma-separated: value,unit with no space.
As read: 30,V
